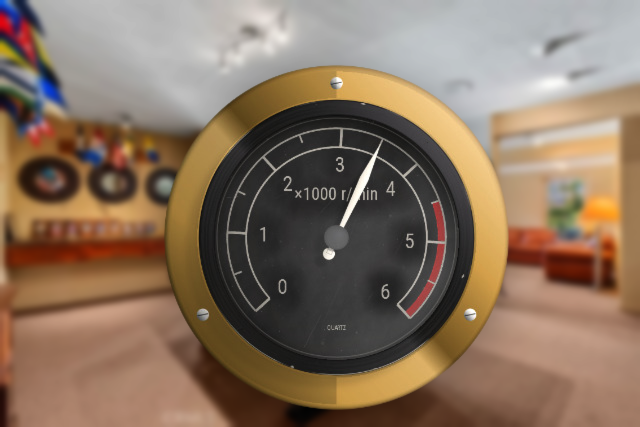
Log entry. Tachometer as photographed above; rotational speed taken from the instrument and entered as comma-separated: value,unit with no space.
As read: 3500,rpm
